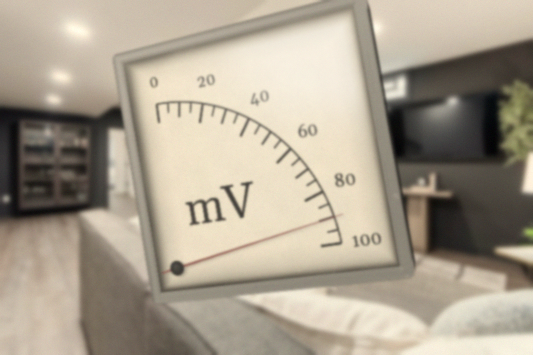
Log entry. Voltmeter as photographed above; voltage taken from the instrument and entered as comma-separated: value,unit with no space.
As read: 90,mV
